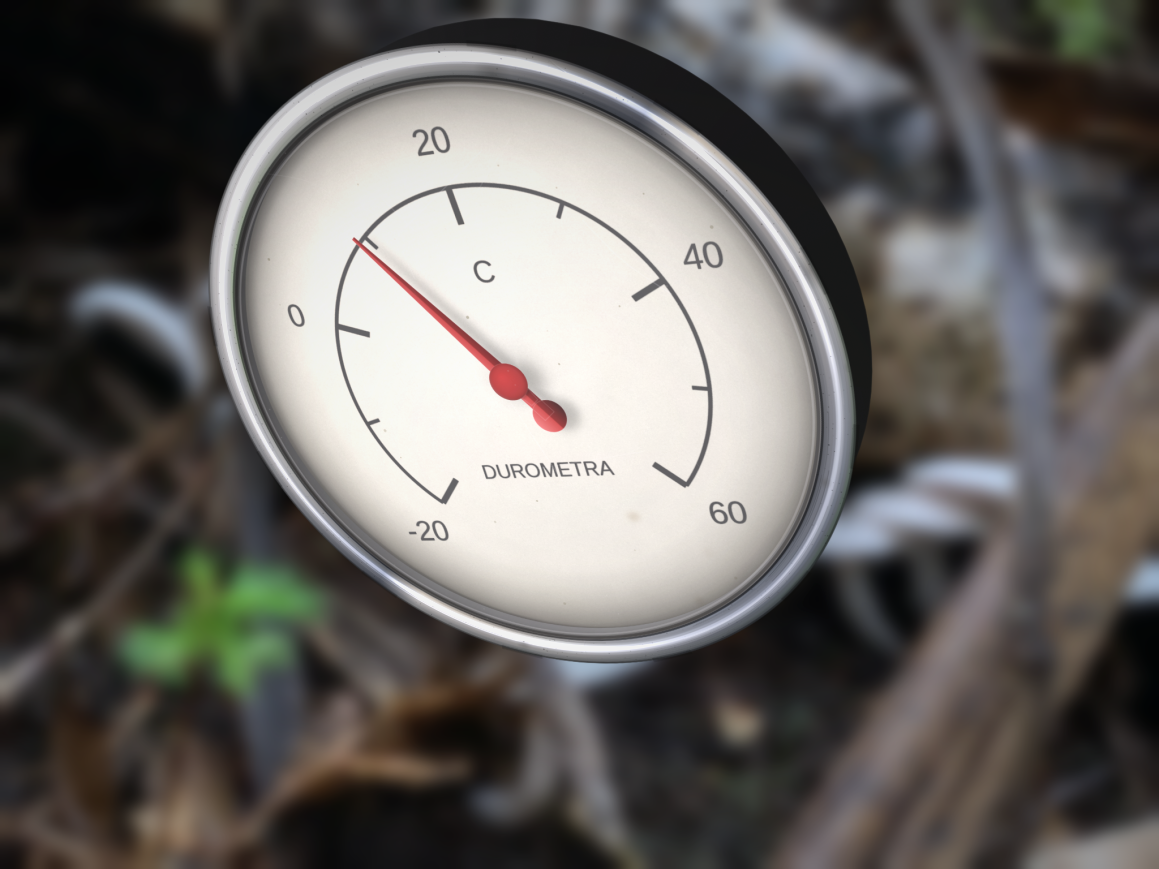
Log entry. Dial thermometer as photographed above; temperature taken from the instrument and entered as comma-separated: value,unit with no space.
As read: 10,°C
